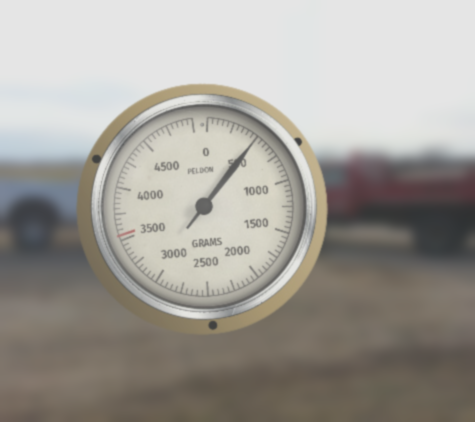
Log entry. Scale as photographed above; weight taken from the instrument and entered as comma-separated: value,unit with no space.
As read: 500,g
